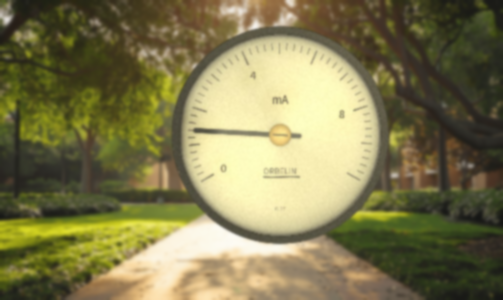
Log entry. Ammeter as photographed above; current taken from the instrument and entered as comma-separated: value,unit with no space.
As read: 1.4,mA
